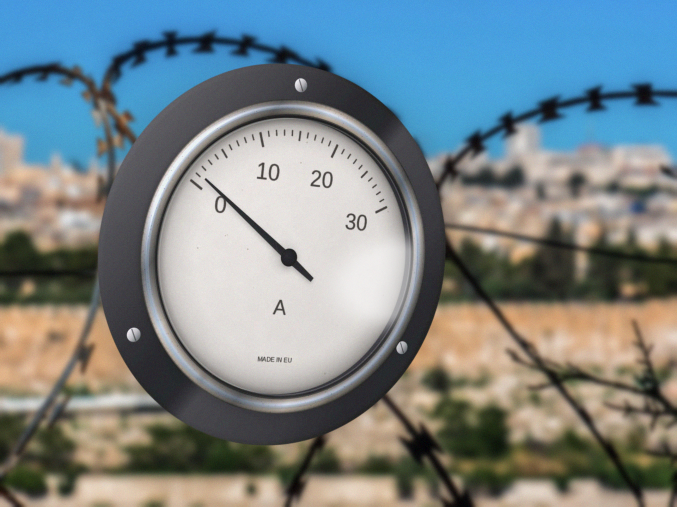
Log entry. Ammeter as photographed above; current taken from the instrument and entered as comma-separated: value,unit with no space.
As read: 1,A
